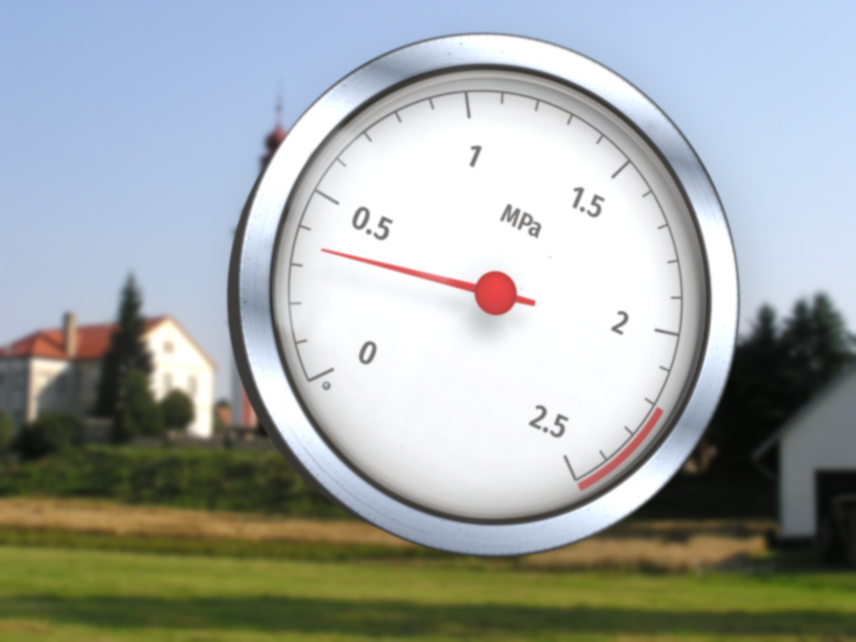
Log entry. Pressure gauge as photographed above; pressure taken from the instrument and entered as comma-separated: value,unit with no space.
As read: 0.35,MPa
